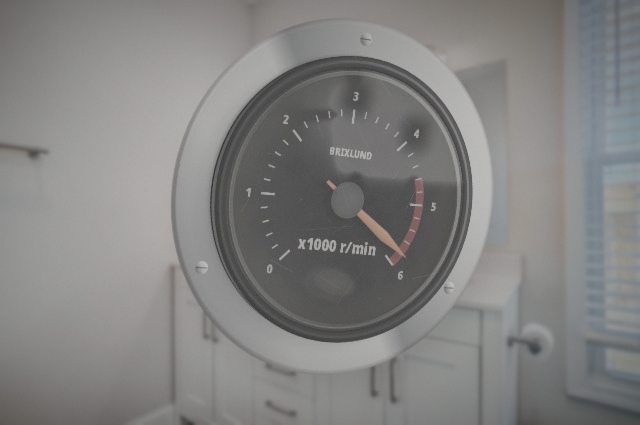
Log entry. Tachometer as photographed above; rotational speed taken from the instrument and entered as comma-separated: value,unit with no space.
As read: 5800,rpm
